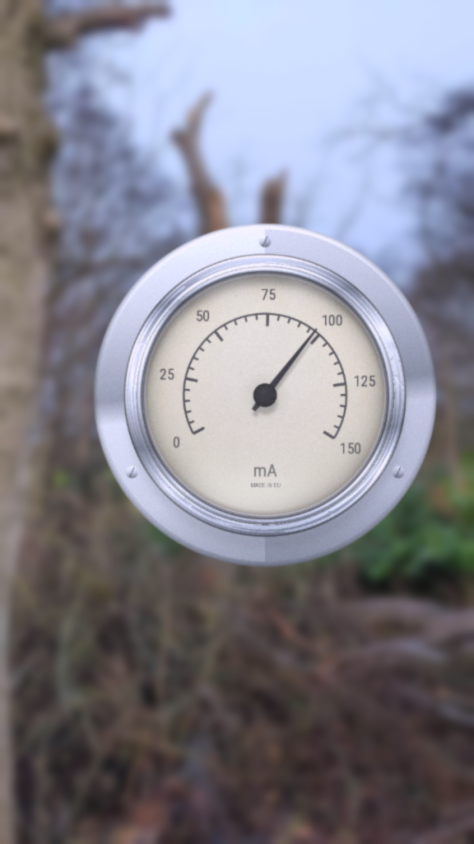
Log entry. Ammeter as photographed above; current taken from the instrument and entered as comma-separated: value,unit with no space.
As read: 97.5,mA
